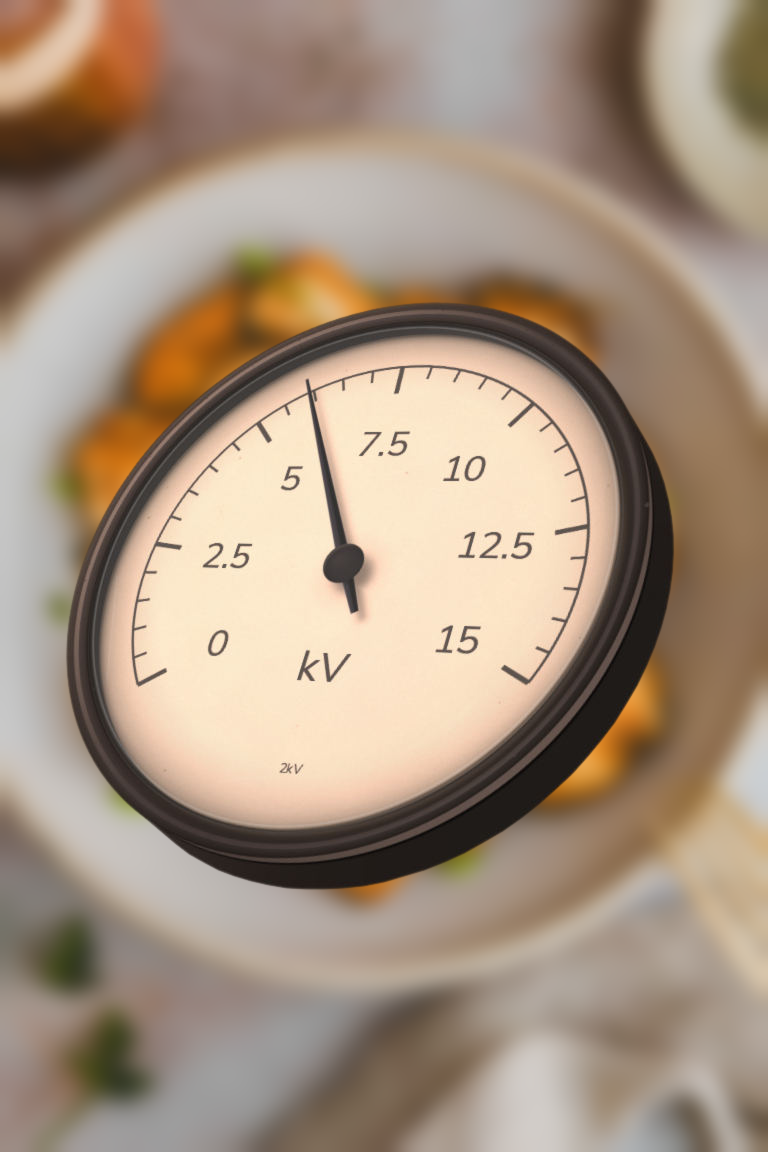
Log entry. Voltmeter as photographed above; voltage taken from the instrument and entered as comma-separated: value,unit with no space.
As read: 6,kV
